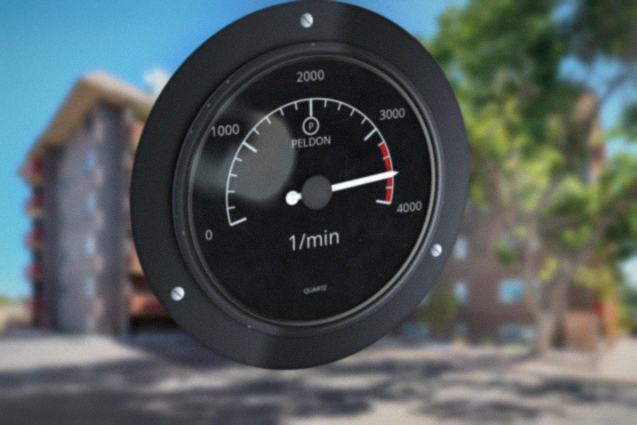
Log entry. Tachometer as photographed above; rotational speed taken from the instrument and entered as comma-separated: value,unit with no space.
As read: 3600,rpm
